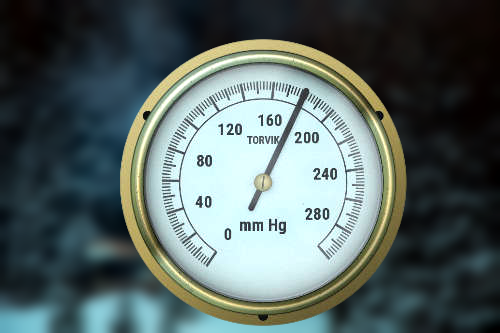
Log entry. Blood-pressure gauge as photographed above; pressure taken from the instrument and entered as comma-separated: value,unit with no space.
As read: 180,mmHg
